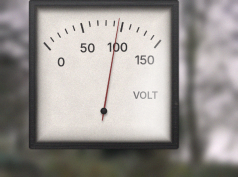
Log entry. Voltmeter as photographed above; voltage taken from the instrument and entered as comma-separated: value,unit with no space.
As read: 95,V
